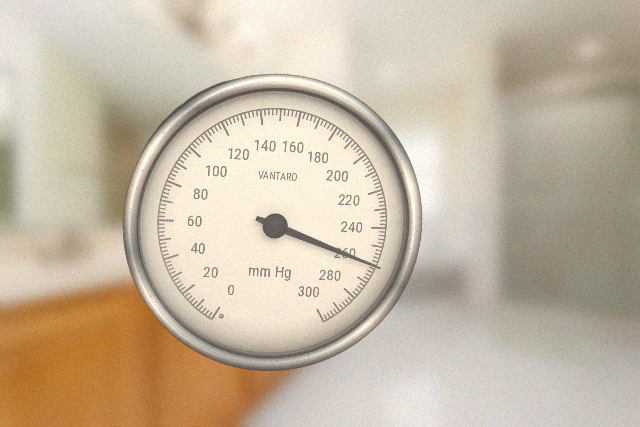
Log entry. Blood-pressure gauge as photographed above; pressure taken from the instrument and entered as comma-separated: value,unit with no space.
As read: 260,mmHg
